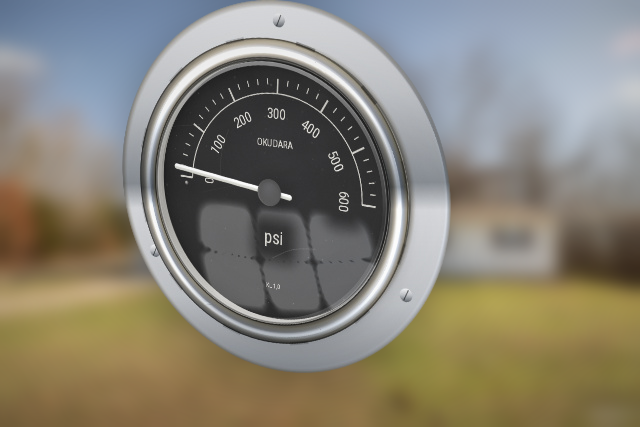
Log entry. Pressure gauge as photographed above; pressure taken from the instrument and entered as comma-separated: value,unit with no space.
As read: 20,psi
